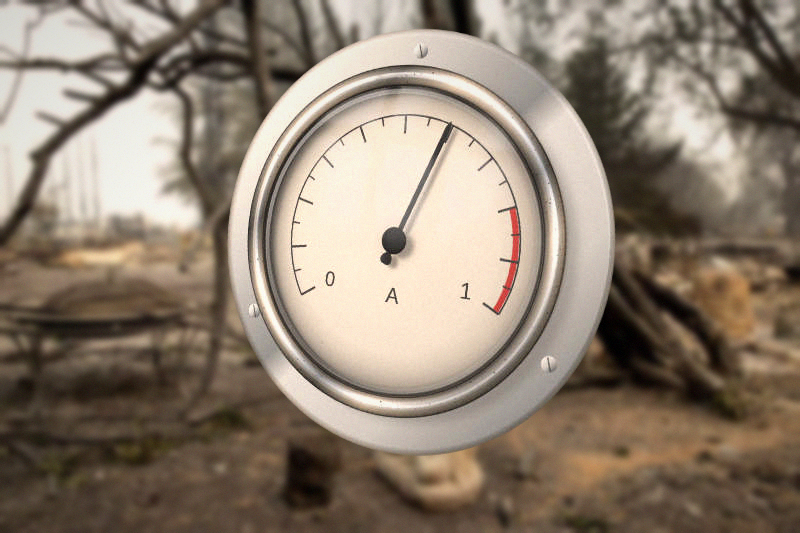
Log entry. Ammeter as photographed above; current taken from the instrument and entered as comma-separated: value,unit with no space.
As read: 0.6,A
